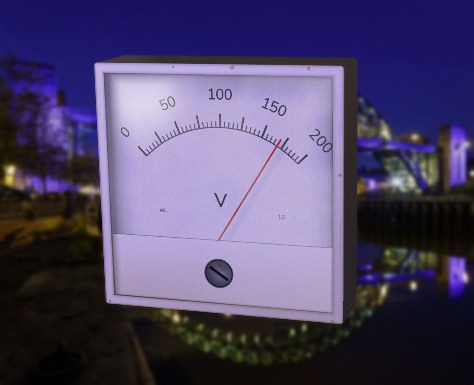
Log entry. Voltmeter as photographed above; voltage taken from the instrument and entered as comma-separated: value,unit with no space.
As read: 170,V
